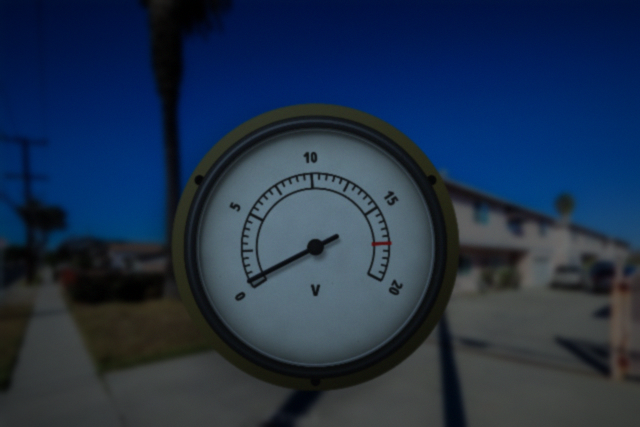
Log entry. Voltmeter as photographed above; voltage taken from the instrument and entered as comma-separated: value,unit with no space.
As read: 0.5,V
